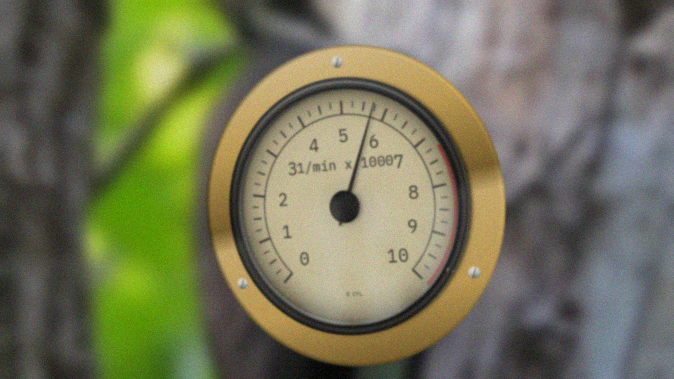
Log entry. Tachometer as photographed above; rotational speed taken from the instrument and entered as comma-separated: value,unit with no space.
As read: 5750,rpm
